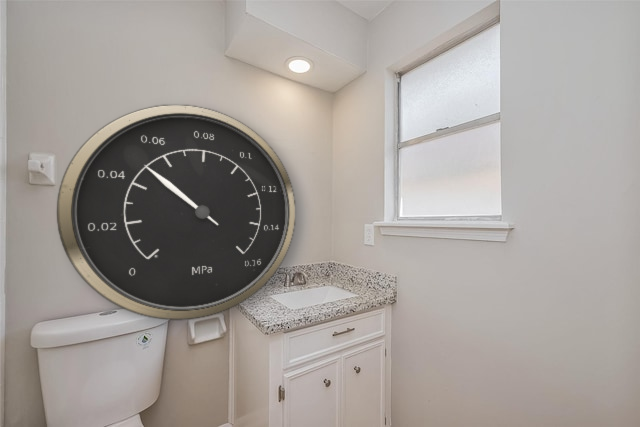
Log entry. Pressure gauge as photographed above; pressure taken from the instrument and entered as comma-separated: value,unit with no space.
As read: 0.05,MPa
